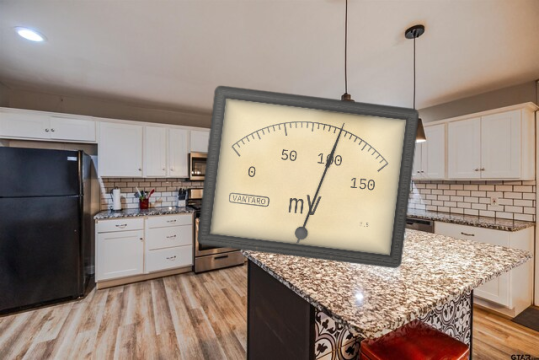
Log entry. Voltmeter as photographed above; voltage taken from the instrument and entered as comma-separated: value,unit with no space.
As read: 100,mV
